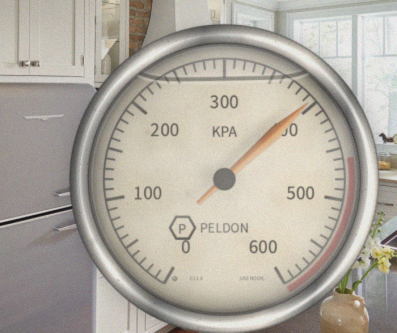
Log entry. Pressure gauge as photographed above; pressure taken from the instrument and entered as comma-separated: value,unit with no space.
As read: 395,kPa
